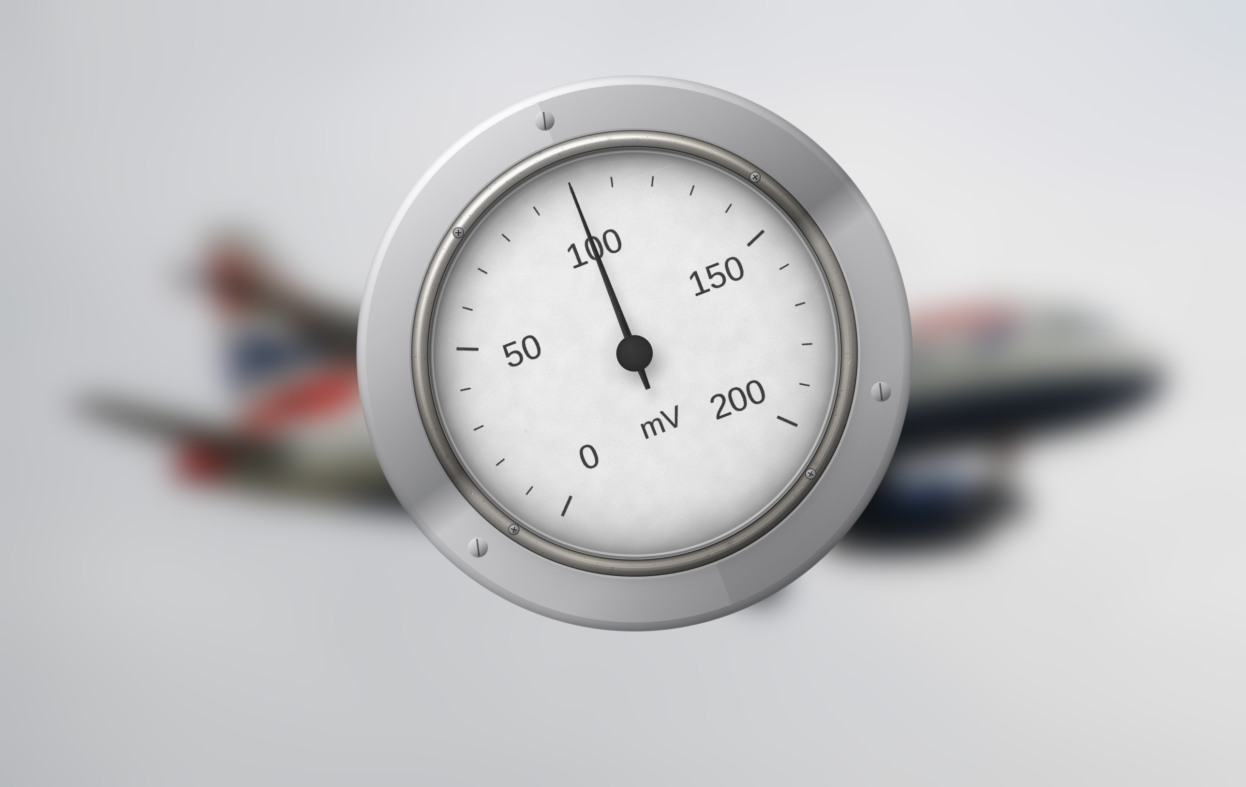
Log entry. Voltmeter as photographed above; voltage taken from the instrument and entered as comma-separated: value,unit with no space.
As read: 100,mV
